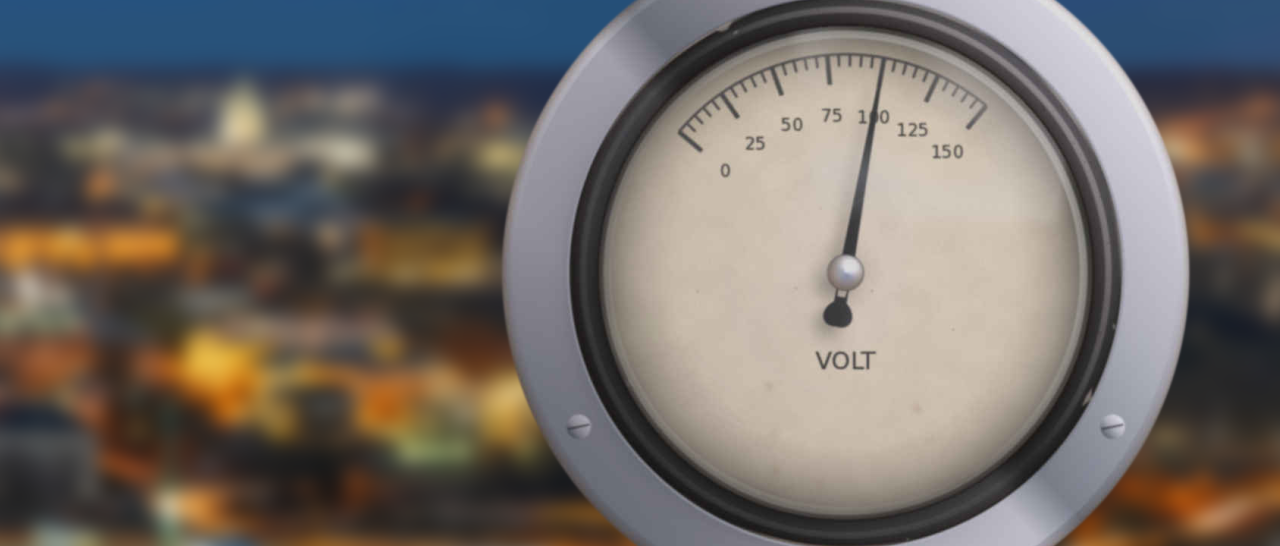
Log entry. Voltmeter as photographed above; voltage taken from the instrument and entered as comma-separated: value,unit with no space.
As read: 100,V
